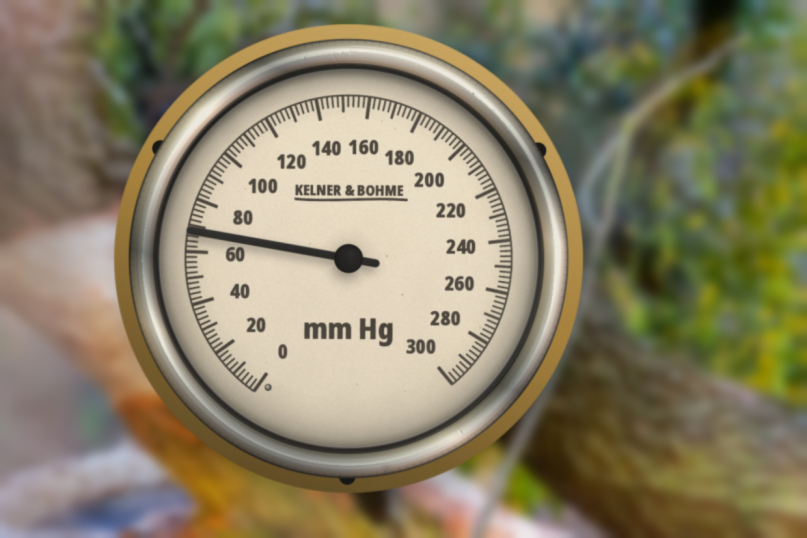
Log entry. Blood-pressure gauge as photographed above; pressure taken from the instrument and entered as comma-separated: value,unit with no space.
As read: 68,mmHg
